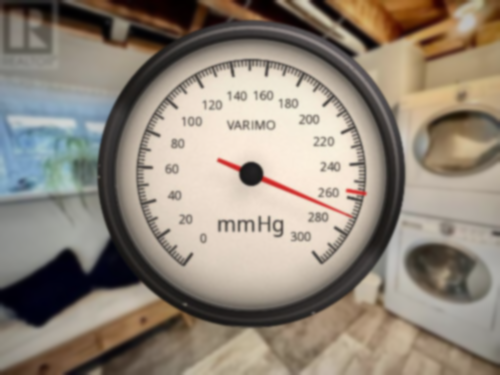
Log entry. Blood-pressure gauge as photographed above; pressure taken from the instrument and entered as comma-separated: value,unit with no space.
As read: 270,mmHg
